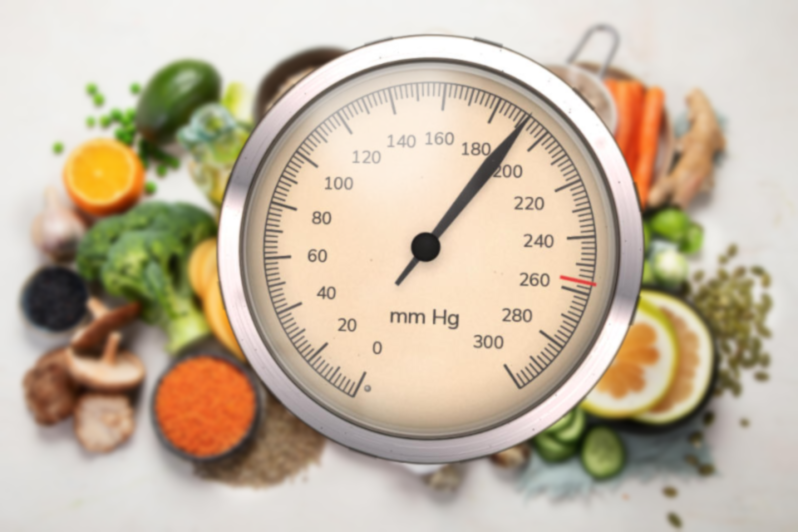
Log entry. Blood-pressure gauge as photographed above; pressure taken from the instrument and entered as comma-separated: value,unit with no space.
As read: 192,mmHg
